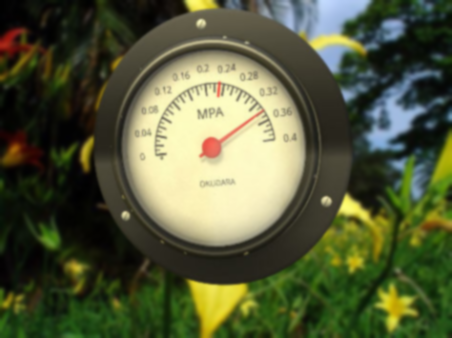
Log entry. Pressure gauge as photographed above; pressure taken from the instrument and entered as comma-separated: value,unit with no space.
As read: 0.34,MPa
